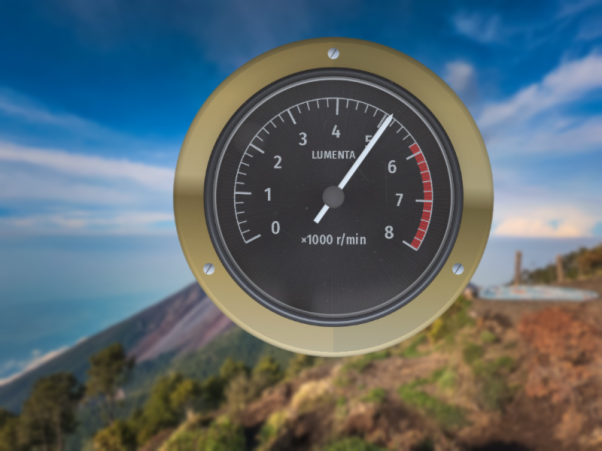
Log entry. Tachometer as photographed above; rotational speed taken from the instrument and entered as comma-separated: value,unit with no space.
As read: 5100,rpm
